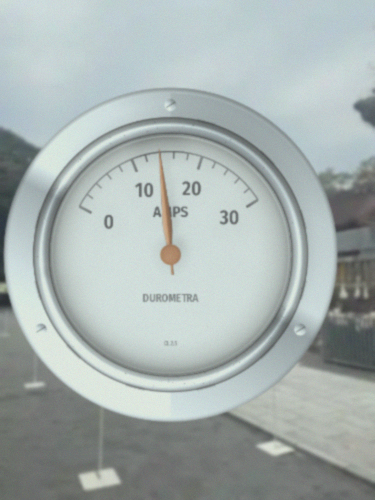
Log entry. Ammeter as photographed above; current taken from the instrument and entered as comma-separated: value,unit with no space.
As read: 14,A
